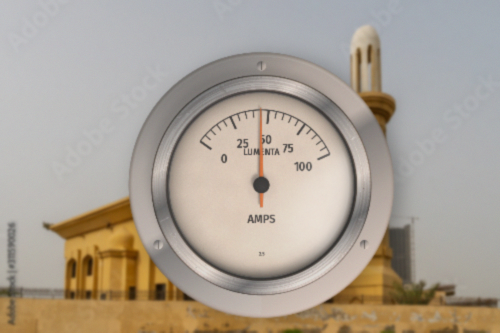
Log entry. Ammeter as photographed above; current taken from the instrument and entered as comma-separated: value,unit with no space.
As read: 45,A
